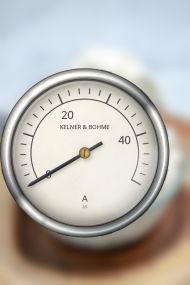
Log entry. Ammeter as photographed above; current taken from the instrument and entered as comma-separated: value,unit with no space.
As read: 0,A
